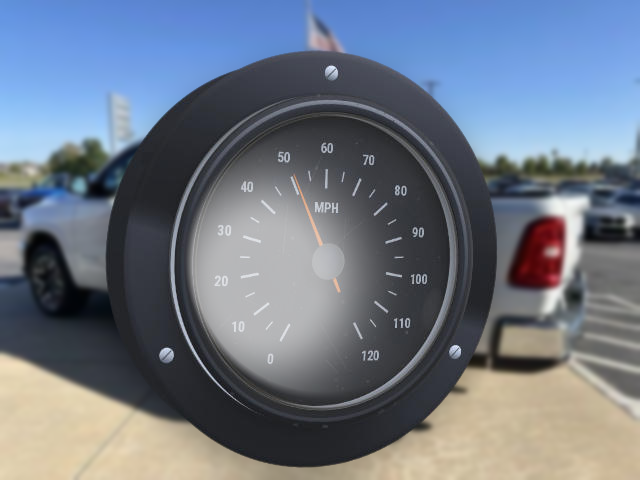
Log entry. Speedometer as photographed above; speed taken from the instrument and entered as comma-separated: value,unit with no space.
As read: 50,mph
